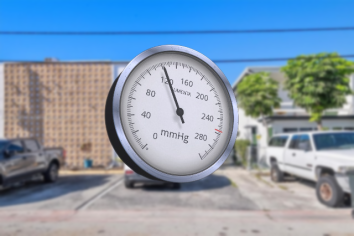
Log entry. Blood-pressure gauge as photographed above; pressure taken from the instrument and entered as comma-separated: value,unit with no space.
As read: 120,mmHg
